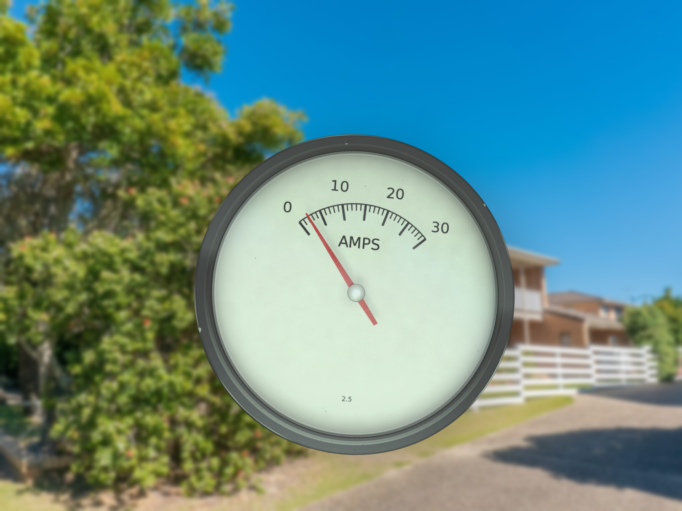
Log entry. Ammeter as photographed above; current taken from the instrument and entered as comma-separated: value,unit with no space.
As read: 2,A
